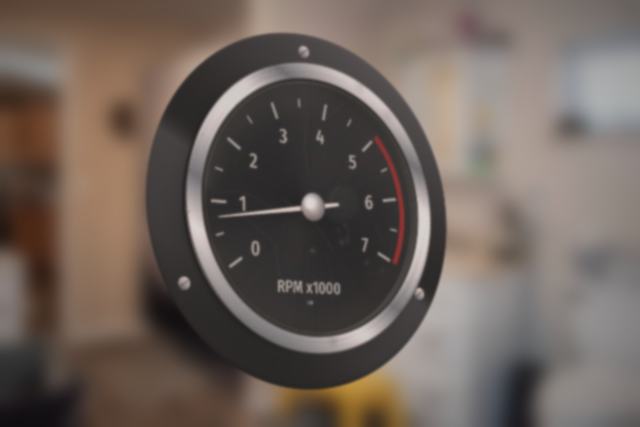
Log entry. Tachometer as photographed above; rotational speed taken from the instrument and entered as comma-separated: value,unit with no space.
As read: 750,rpm
